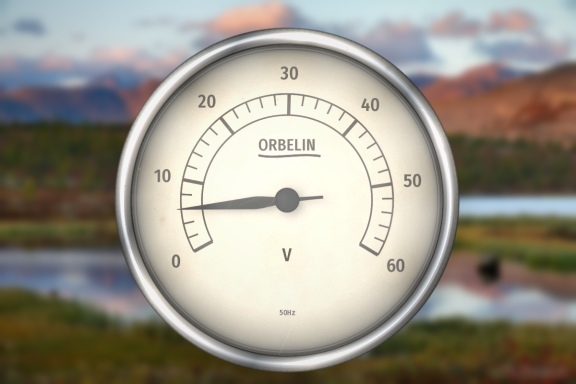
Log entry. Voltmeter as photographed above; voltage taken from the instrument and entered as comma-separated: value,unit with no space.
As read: 6,V
